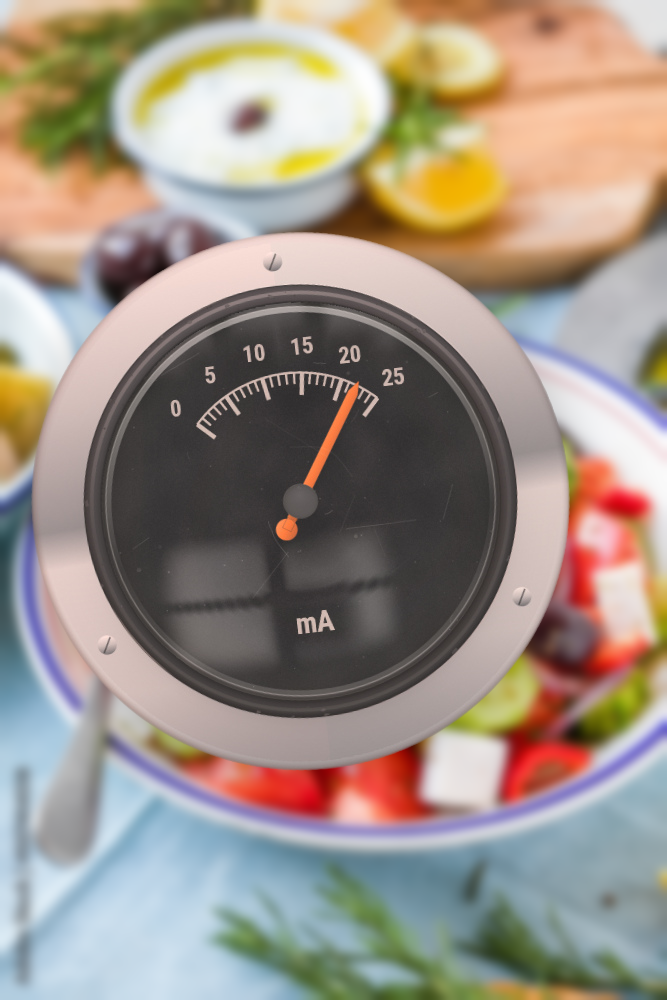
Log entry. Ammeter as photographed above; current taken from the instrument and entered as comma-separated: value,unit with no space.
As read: 22,mA
